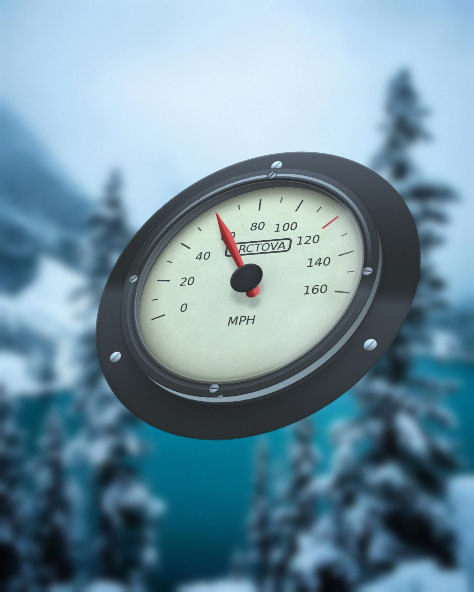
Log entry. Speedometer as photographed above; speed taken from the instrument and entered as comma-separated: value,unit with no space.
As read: 60,mph
